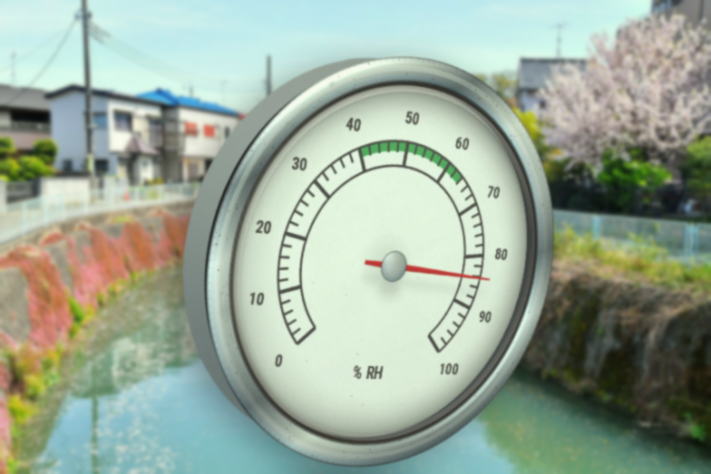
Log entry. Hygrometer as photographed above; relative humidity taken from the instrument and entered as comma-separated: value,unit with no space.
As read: 84,%
